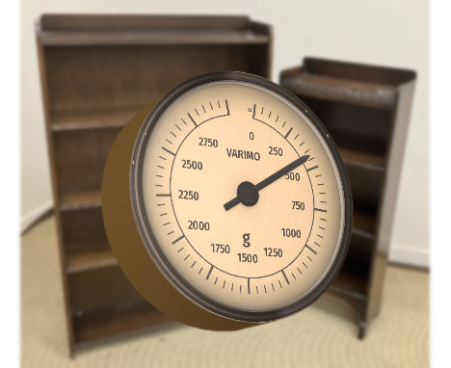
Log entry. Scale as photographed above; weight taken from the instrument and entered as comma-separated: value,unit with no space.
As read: 425,g
